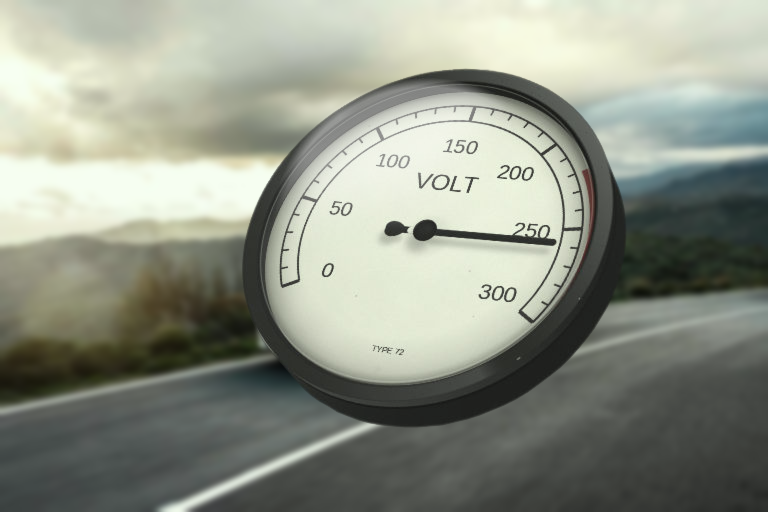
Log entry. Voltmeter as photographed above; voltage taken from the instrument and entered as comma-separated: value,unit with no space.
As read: 260,V
